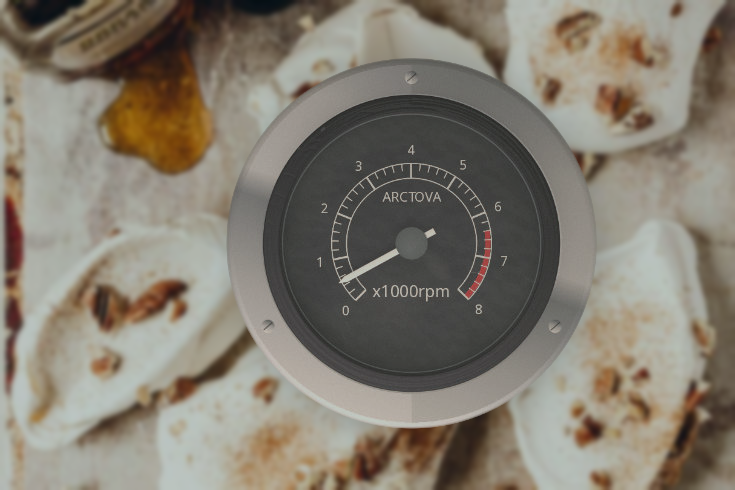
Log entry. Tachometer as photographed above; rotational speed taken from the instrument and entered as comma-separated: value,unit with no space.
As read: 500,rpm
